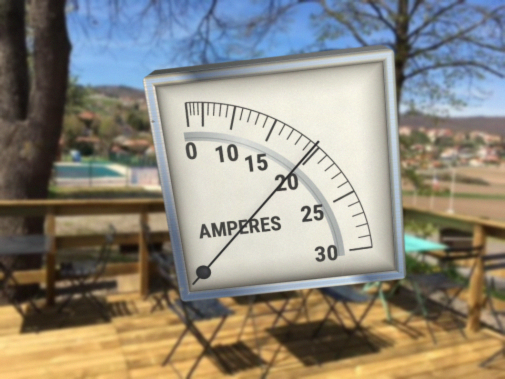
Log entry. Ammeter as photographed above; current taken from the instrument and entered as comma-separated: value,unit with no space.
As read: 19.5,A
